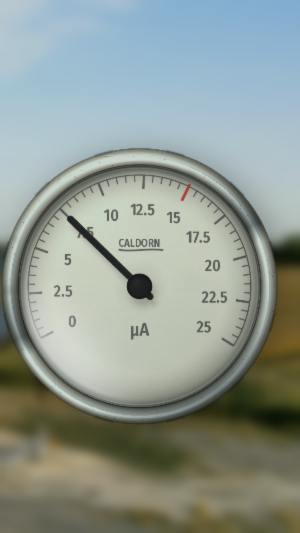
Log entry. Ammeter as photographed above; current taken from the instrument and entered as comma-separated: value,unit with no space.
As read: 7.5,µA
